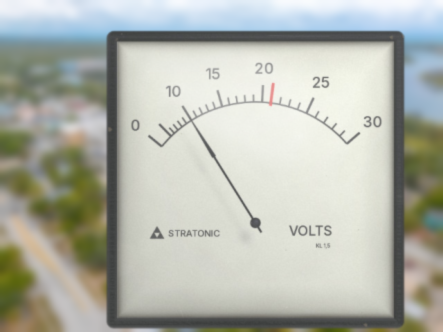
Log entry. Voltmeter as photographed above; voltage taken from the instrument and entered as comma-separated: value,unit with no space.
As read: 10,V
